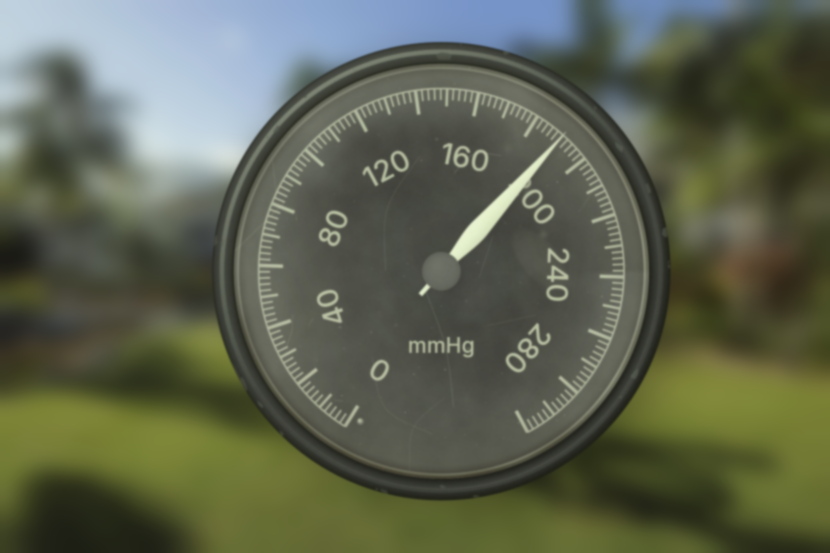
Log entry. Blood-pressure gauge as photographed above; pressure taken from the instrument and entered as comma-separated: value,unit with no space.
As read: 190,mmHg
